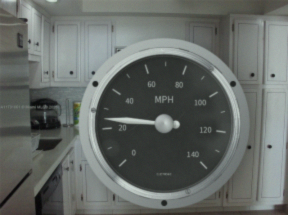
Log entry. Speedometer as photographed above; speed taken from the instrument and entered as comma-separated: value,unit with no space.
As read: 25,mph
